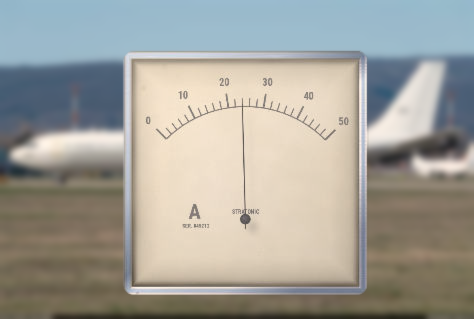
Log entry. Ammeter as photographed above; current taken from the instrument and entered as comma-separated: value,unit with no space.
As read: 24,A
